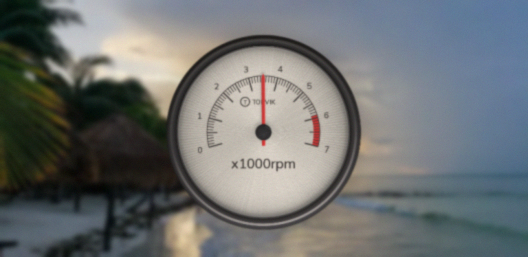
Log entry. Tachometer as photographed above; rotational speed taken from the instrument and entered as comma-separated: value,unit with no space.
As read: 3500,rpm
